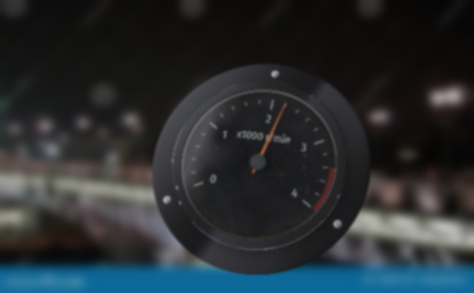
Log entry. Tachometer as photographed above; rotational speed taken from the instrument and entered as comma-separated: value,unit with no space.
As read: 2200,rpm
